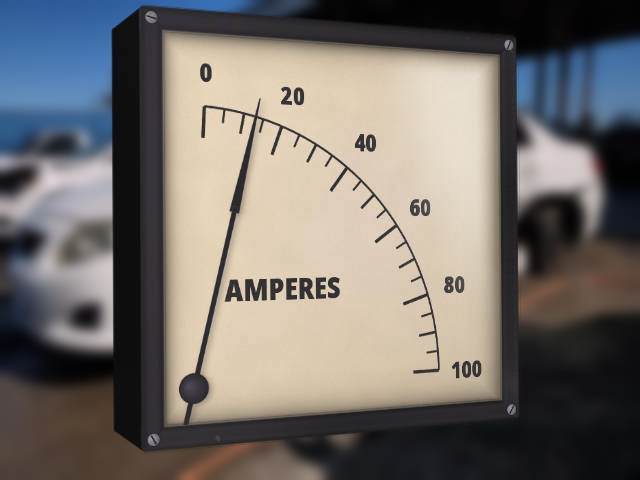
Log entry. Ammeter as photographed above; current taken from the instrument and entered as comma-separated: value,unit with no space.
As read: 12.5,A
